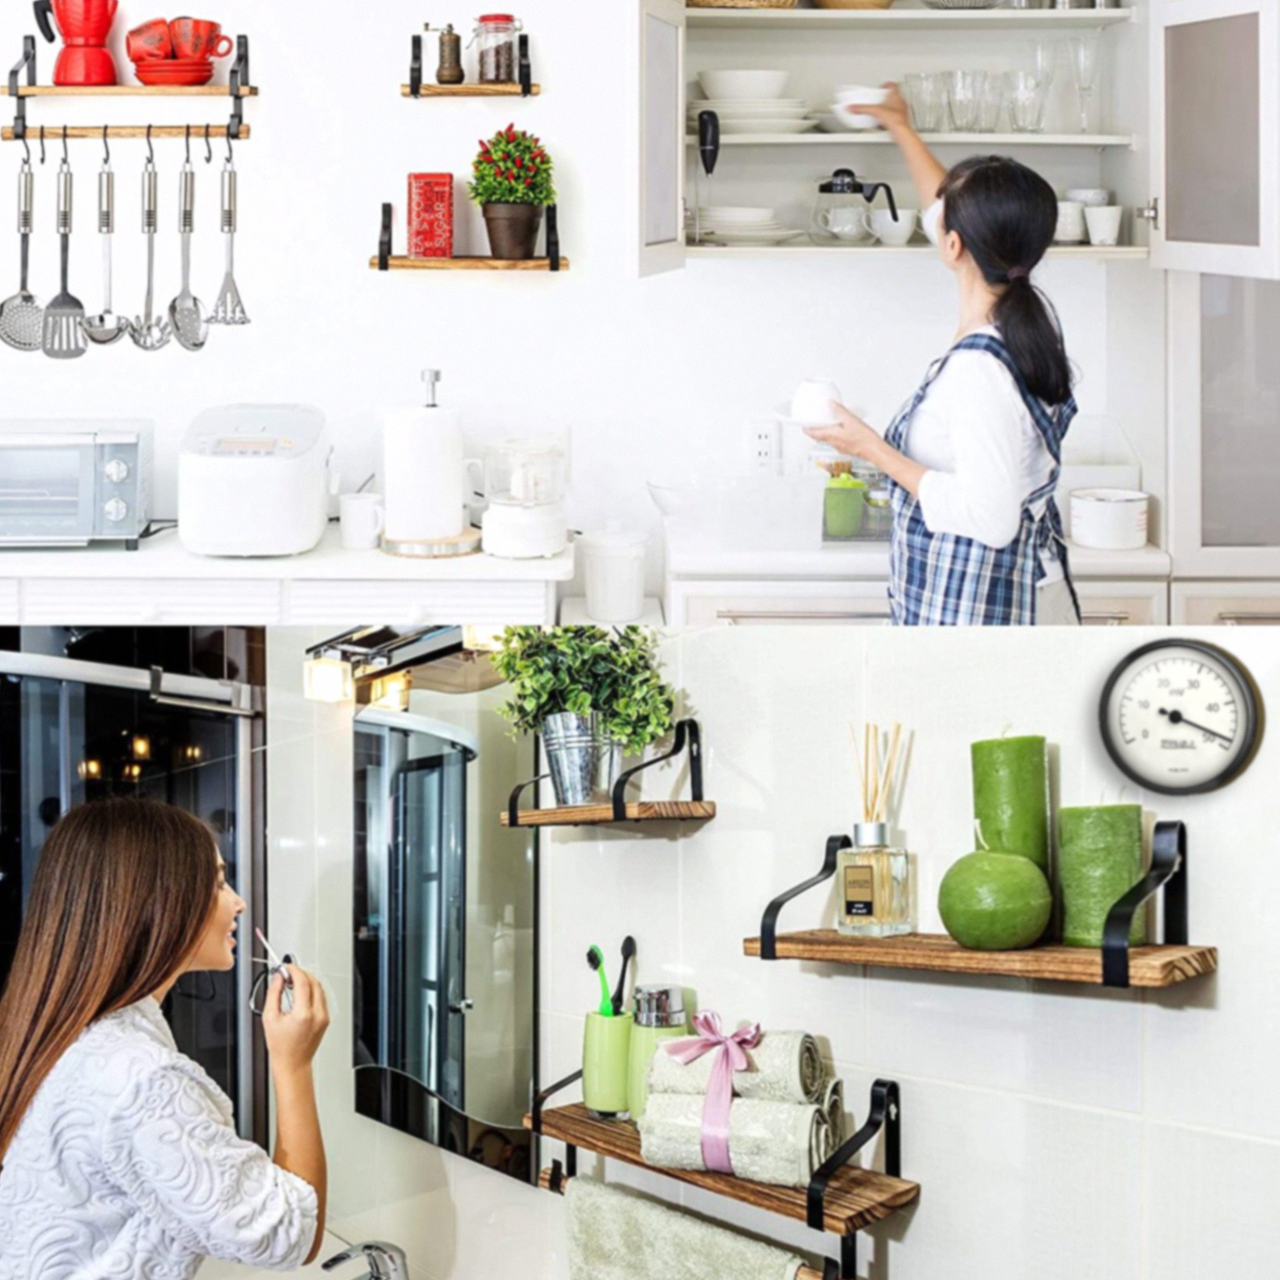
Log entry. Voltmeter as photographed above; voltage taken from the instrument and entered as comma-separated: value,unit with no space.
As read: 48,mV
